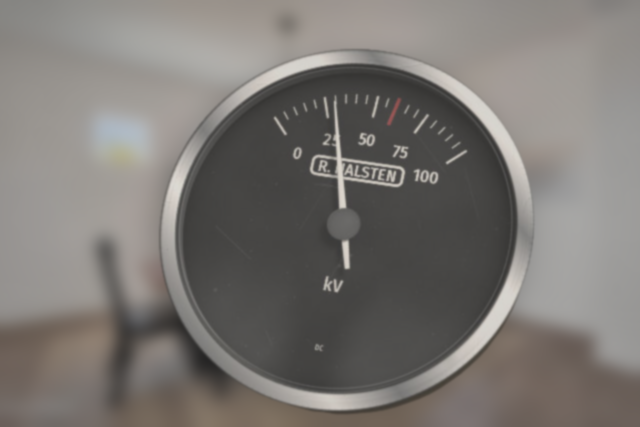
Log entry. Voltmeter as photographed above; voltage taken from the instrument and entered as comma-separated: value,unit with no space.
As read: 30,kV
